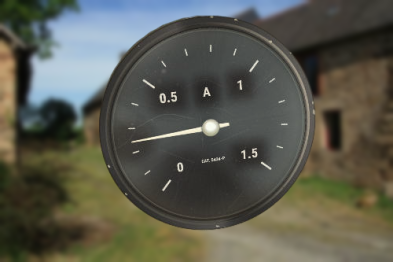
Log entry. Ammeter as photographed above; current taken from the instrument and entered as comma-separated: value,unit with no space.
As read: 0.25,A
